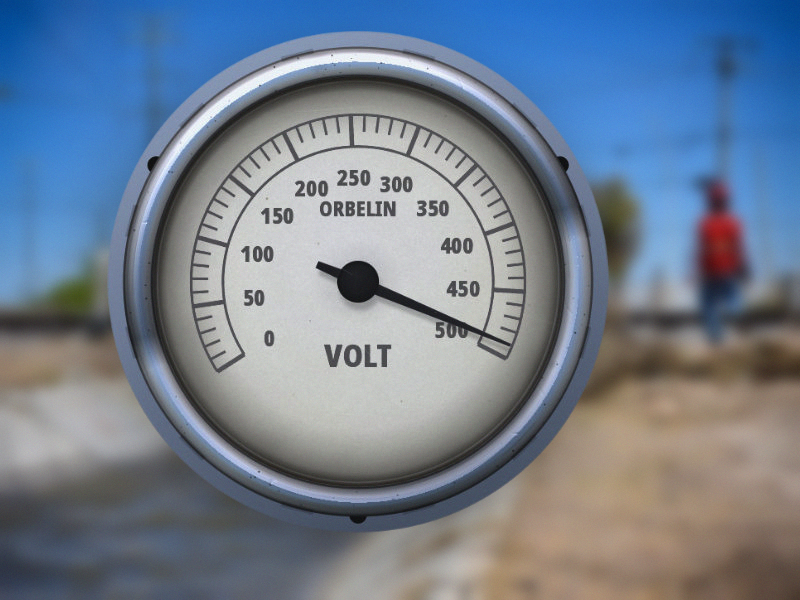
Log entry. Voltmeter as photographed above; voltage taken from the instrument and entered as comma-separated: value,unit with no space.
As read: 490,V
